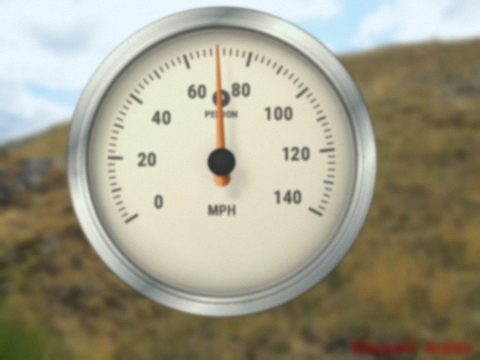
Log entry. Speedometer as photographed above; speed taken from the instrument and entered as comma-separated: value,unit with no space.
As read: 70,mph
